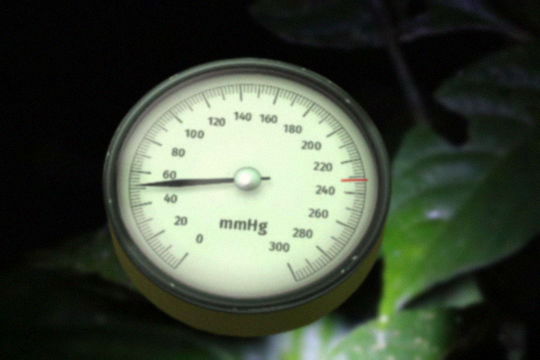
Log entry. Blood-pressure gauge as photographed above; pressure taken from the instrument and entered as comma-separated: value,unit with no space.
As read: 50,mmHg
